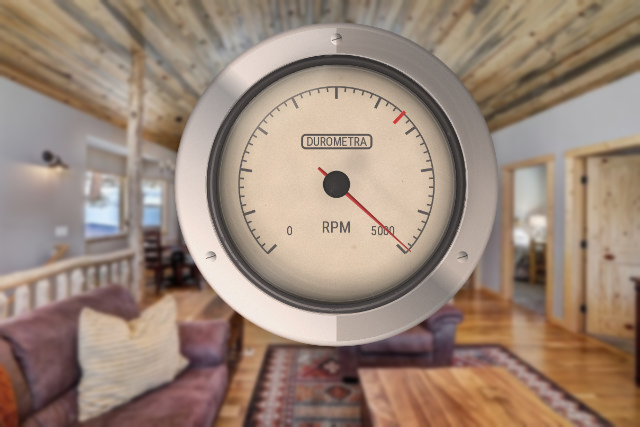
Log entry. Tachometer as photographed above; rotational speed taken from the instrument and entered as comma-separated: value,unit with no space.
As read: 4950,rpm
